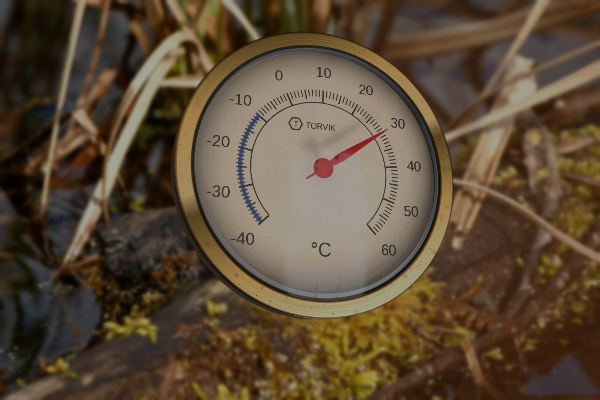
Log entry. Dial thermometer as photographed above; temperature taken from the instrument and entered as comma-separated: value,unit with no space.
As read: 30,°C
